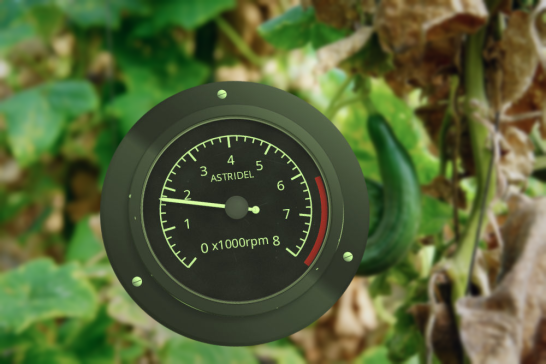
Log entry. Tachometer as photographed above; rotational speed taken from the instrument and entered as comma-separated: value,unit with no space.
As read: 1700,rpm
